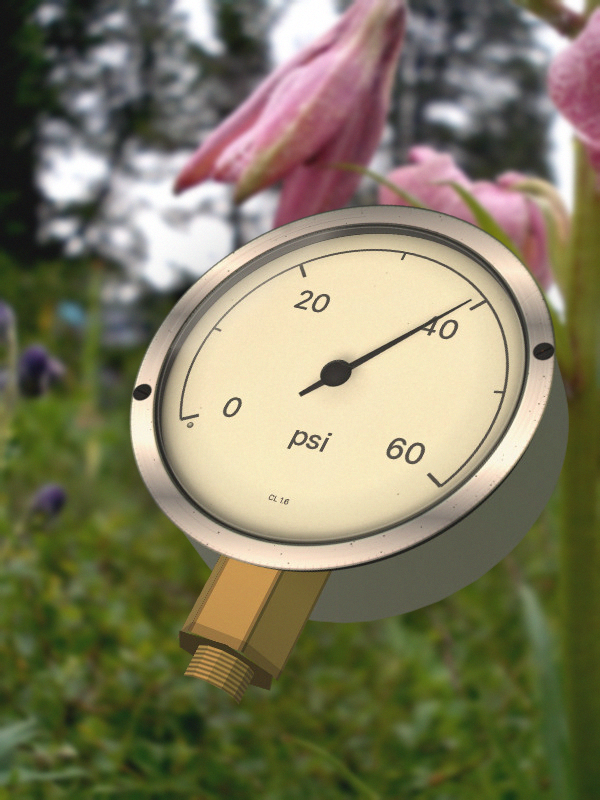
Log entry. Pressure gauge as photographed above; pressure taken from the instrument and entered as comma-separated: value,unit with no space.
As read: 40,psi
